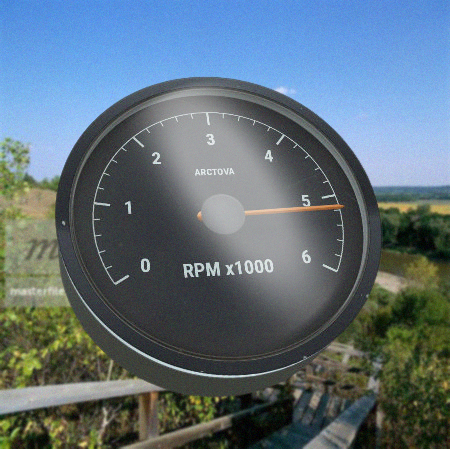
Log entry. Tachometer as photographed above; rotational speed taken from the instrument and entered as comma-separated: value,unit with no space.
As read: 5200,rpm
